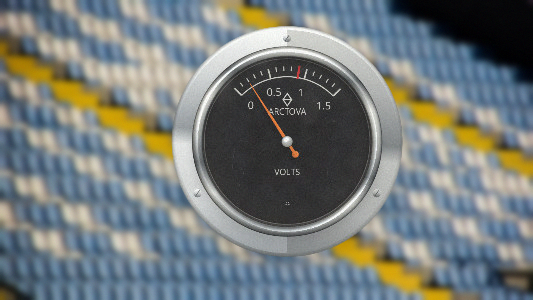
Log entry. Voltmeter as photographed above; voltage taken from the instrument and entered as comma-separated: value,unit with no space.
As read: 0.2,V
